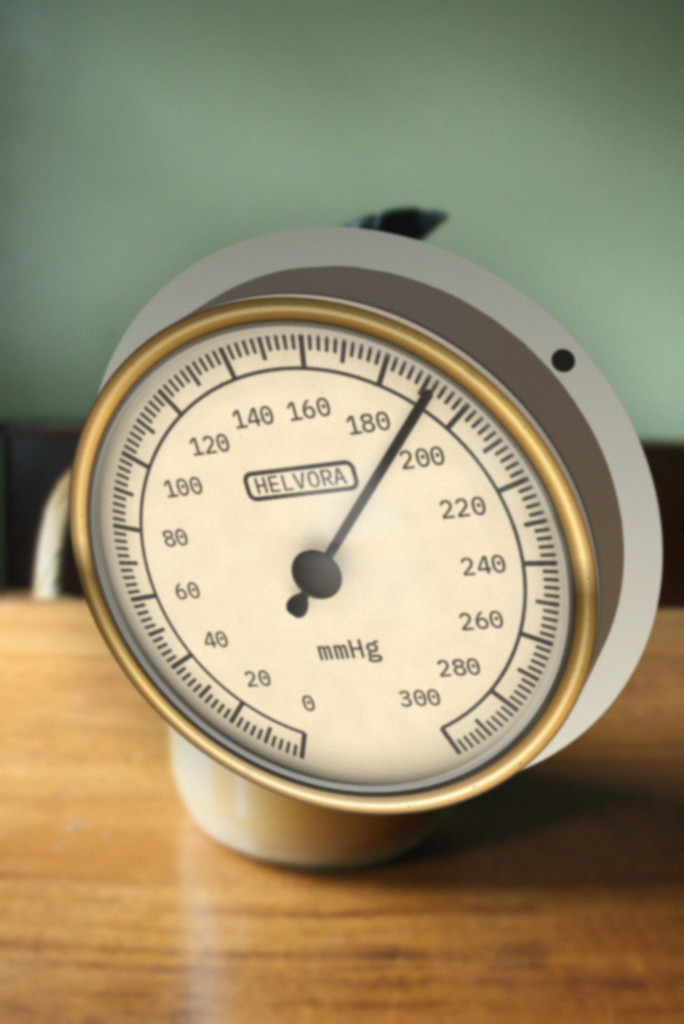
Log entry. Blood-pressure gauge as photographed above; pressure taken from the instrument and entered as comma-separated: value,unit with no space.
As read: 192,mmHg
